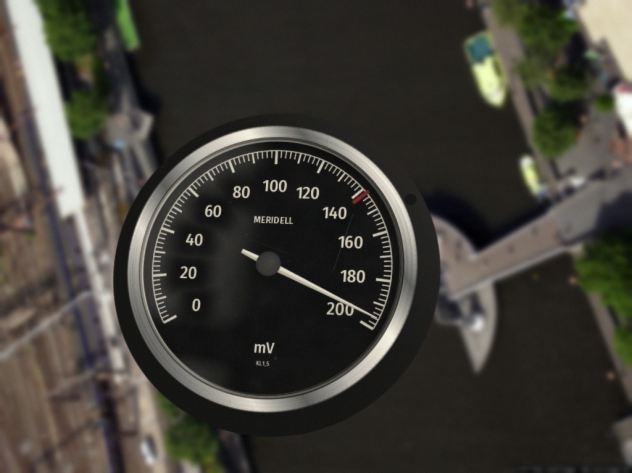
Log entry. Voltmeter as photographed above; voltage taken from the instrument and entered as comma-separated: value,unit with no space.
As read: 196,mV
